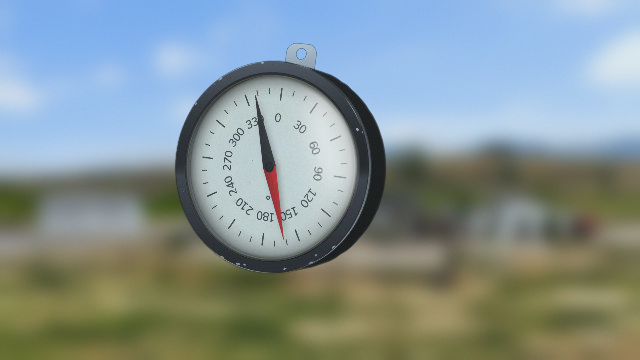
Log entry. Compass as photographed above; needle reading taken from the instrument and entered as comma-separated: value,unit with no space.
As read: 160,°
